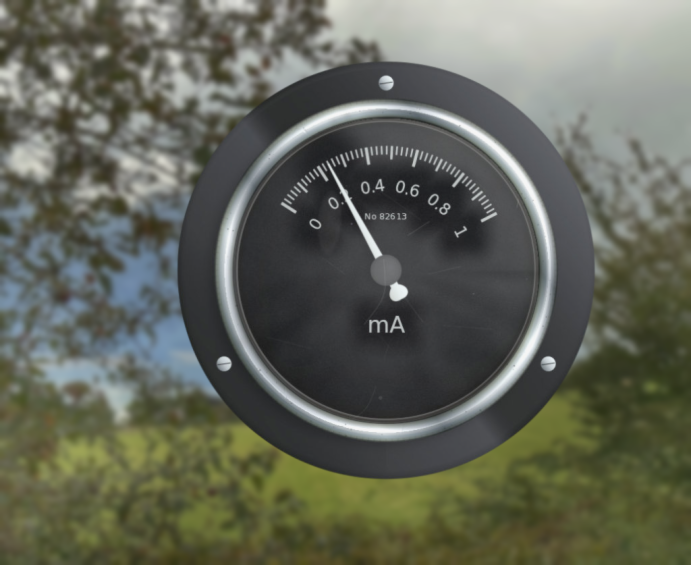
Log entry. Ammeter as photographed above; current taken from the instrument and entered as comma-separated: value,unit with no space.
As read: 0.24,mA
